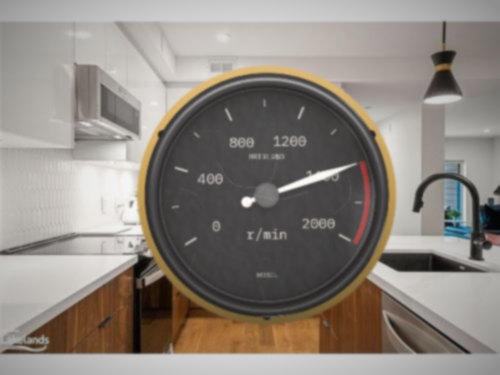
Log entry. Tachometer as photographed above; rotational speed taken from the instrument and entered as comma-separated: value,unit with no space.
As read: 1600,rpm
